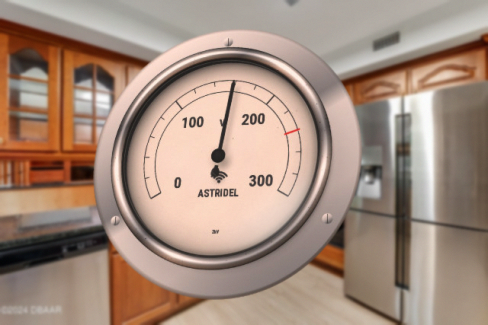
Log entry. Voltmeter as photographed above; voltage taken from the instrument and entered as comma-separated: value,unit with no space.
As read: 160,V
